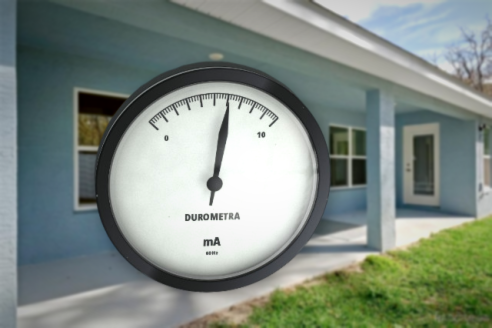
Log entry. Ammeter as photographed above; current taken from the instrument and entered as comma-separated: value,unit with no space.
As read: 6,mA
